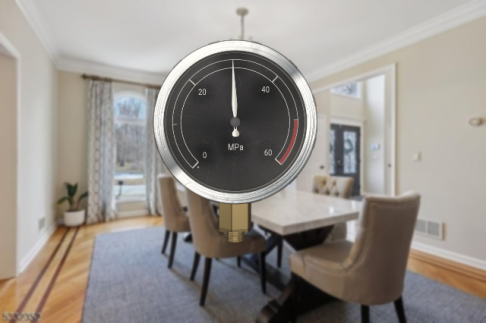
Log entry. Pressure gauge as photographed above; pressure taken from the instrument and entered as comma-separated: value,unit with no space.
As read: 30,MPa
